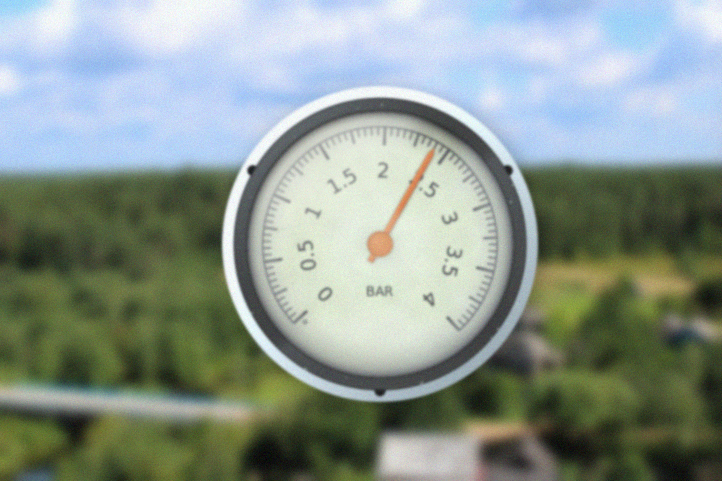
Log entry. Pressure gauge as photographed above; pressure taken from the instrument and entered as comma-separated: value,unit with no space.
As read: 2.4,bar
